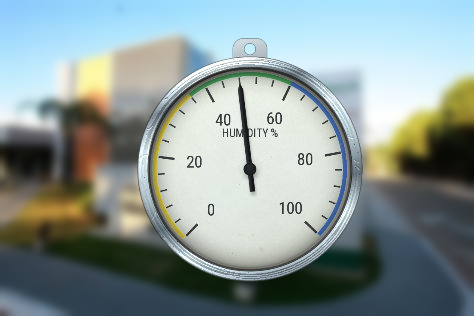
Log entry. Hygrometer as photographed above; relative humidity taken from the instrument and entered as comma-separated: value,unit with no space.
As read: 48,%
